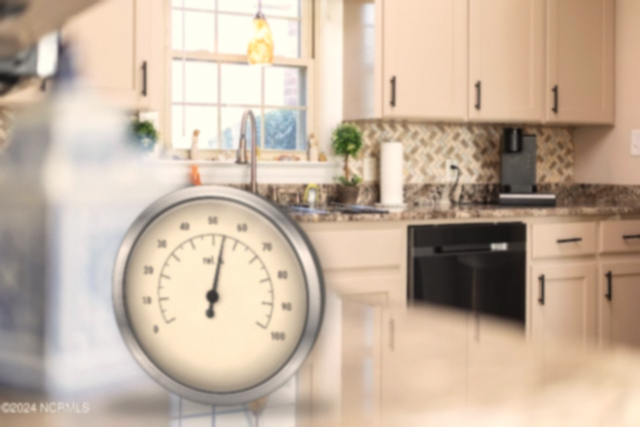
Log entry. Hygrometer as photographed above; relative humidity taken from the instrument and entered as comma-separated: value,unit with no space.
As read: 55,%
